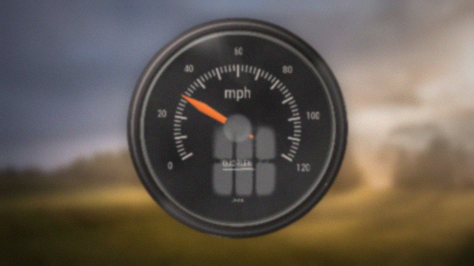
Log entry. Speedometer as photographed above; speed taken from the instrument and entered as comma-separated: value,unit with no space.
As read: 30,mph
